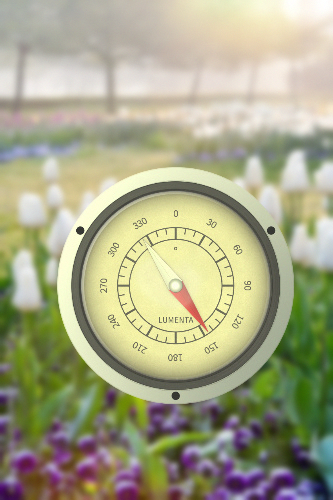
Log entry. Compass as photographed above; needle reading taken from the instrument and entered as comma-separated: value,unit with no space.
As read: 145,°
